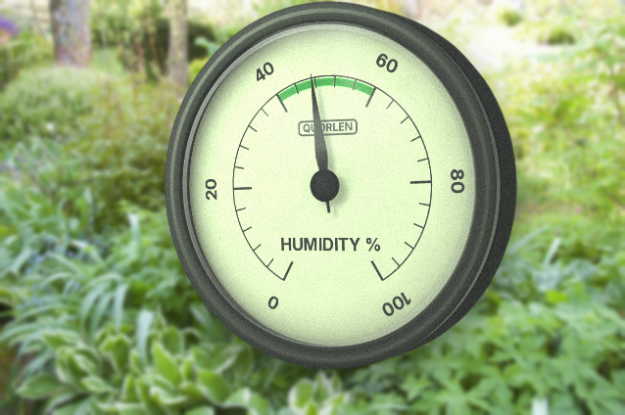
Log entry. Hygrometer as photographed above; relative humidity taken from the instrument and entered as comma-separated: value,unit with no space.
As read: 48,%
